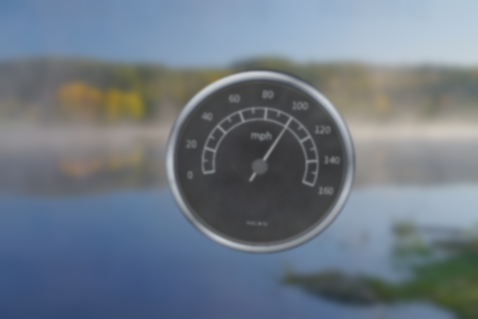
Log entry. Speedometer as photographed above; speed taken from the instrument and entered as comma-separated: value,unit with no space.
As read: 100,mph
